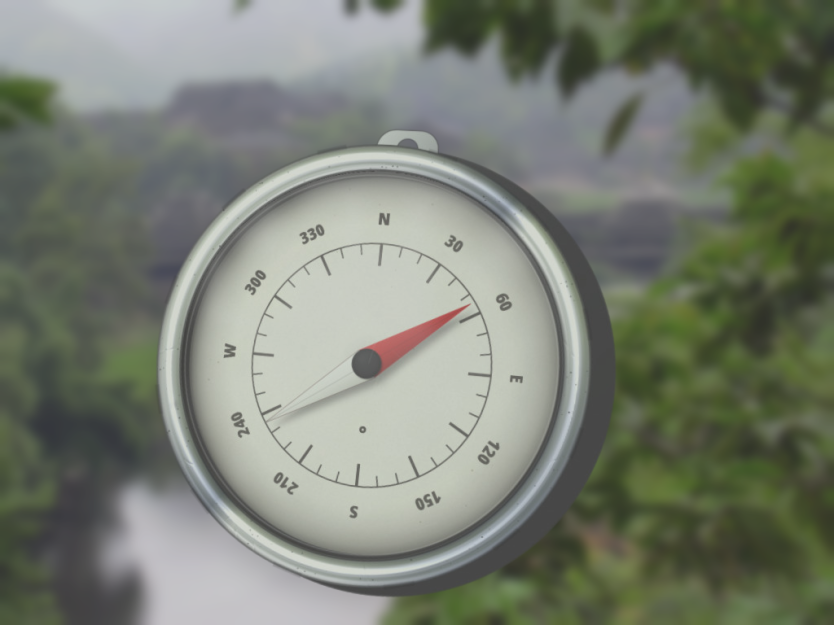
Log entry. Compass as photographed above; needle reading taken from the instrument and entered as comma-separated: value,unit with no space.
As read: 55,°
